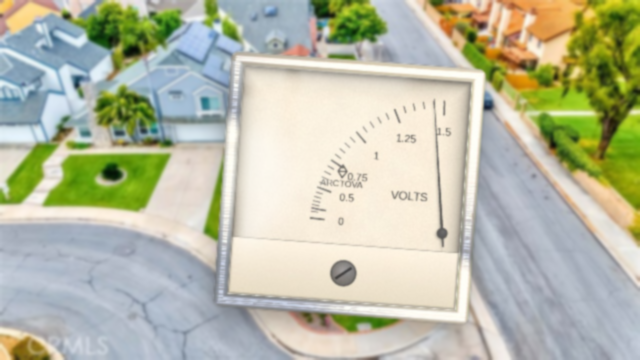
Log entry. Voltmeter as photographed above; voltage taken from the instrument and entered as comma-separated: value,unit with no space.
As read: 1.45,V
